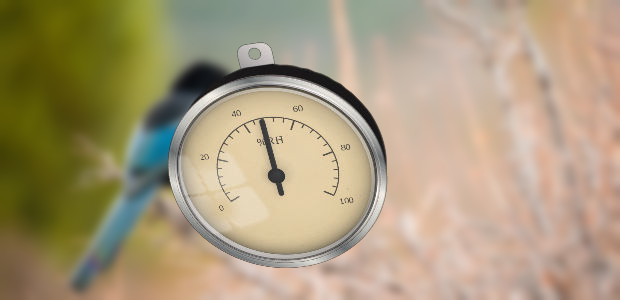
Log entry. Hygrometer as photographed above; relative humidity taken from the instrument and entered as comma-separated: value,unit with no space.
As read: 48,%
